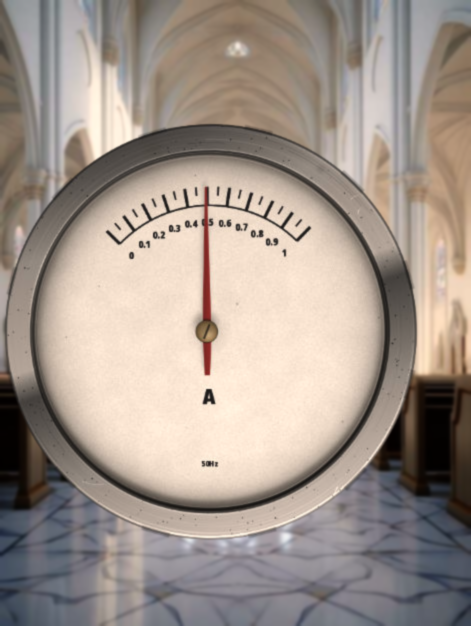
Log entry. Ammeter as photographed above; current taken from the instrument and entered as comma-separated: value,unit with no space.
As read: 0.5,A
